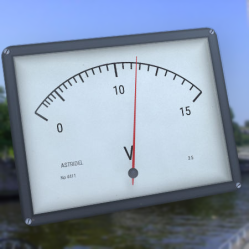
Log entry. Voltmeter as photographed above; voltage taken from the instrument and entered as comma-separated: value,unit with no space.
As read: 11.25,V
